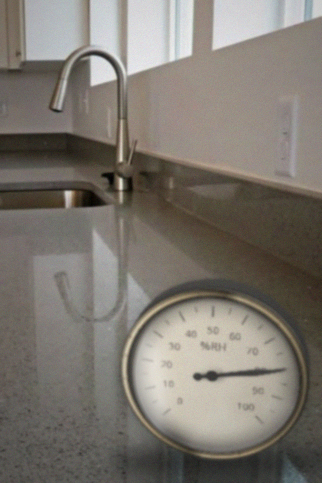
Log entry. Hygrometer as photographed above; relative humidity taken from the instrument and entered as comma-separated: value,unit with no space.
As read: 80,%
